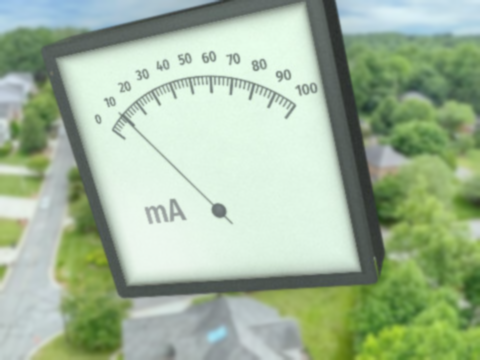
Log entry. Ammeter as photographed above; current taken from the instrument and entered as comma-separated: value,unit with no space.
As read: 10,mA
